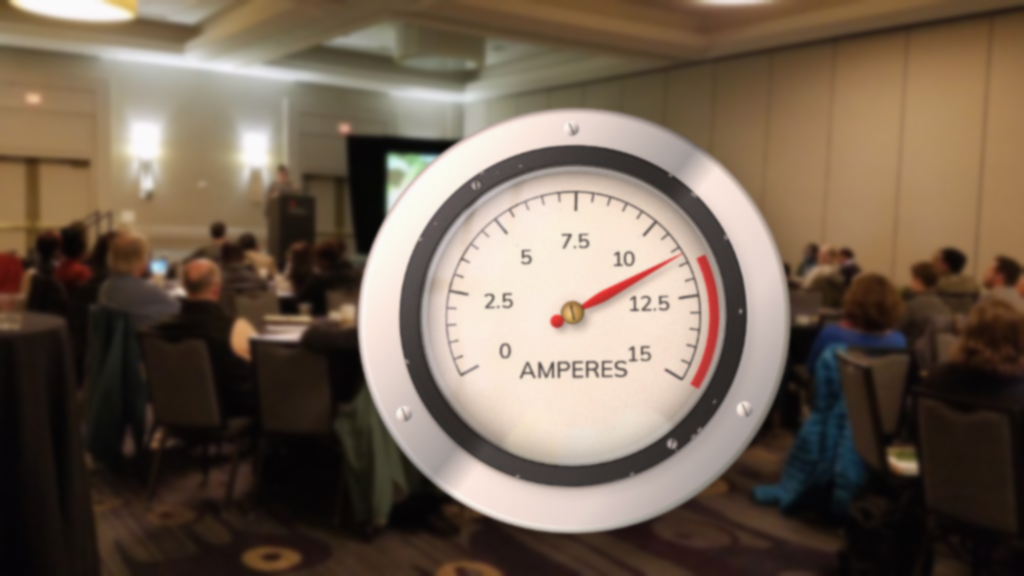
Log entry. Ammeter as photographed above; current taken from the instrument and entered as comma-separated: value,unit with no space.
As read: 11.25,A
